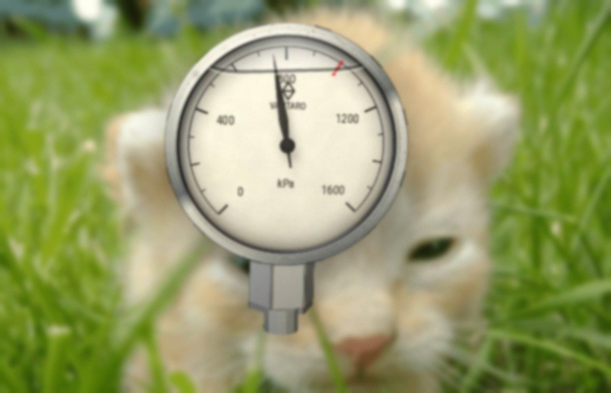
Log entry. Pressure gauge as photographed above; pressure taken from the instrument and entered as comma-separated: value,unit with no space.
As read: 750,kPa
